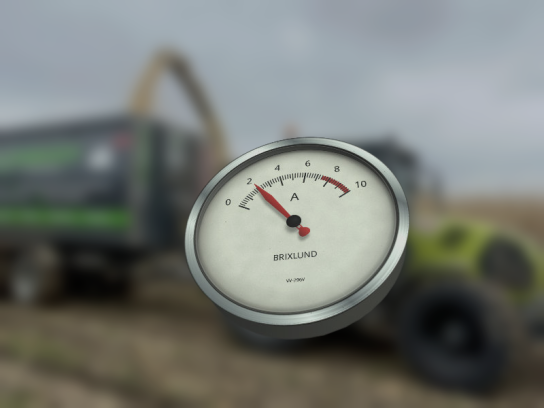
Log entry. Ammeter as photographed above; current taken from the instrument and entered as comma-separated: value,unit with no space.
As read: 2,A
